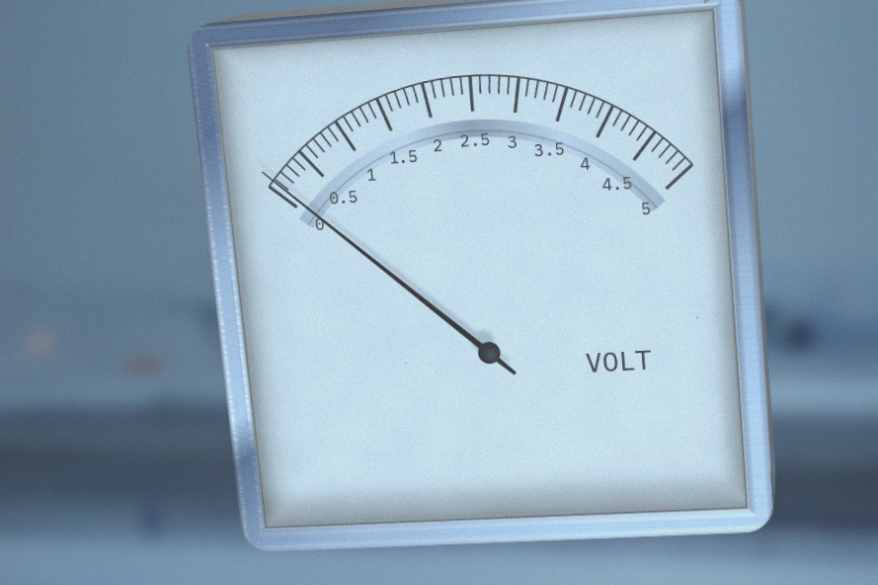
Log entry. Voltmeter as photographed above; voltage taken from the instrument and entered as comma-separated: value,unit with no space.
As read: 0.1,V
